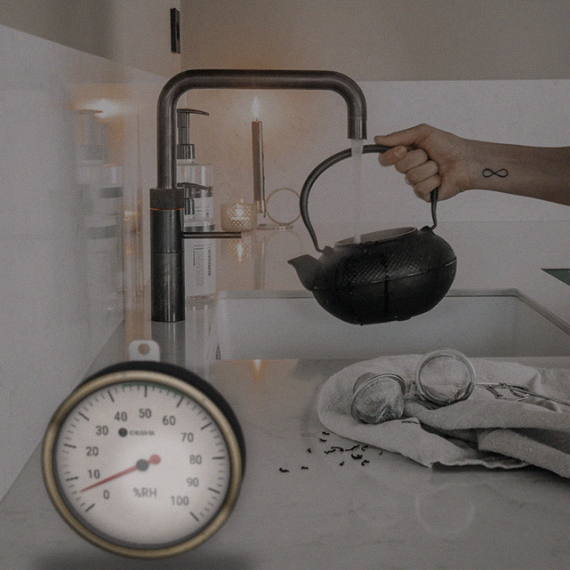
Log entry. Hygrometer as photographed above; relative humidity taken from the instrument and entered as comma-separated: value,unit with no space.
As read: 6,%
